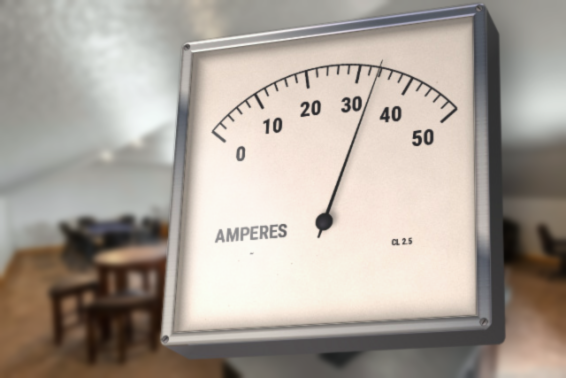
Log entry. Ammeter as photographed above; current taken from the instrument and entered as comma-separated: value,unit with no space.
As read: 34,A
